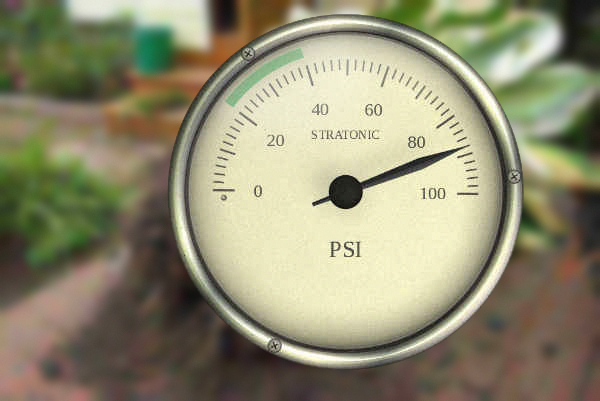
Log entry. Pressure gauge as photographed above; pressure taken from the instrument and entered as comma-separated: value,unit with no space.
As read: 88,psi
